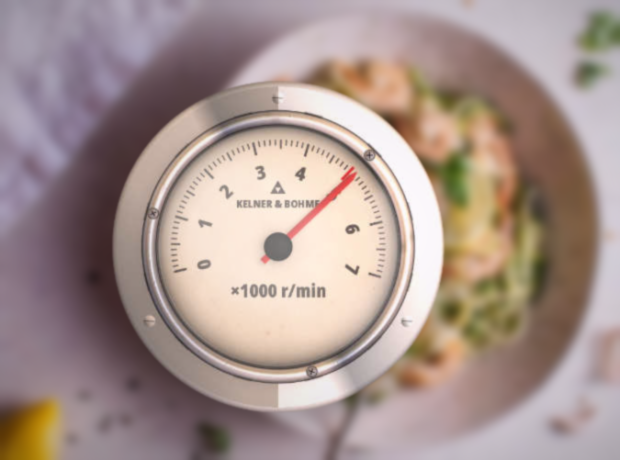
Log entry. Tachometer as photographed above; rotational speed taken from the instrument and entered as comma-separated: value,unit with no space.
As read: 5000,rpm
